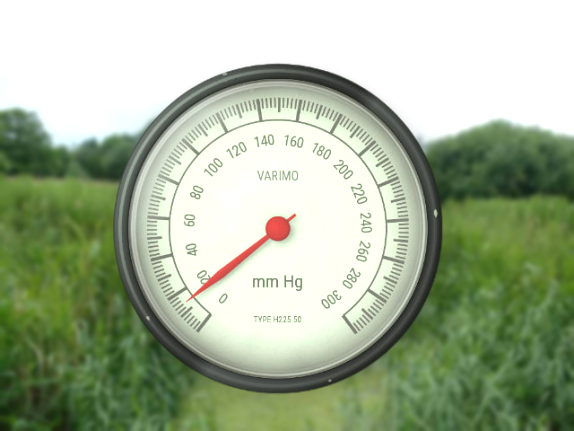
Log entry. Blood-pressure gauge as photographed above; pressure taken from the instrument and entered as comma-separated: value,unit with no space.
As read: 14,mmHg
